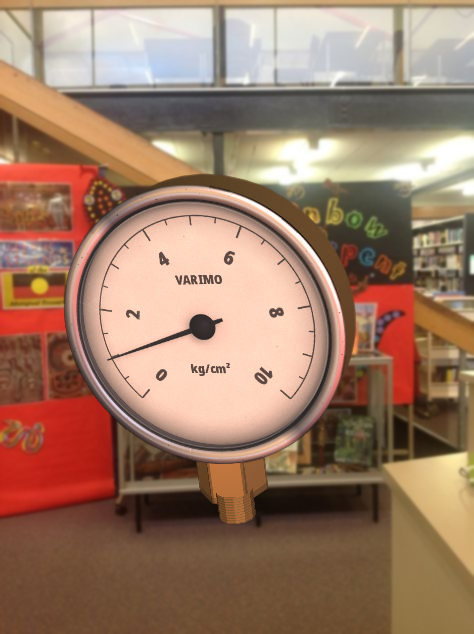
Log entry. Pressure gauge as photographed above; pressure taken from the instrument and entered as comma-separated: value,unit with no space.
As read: 1,kg/cm²
